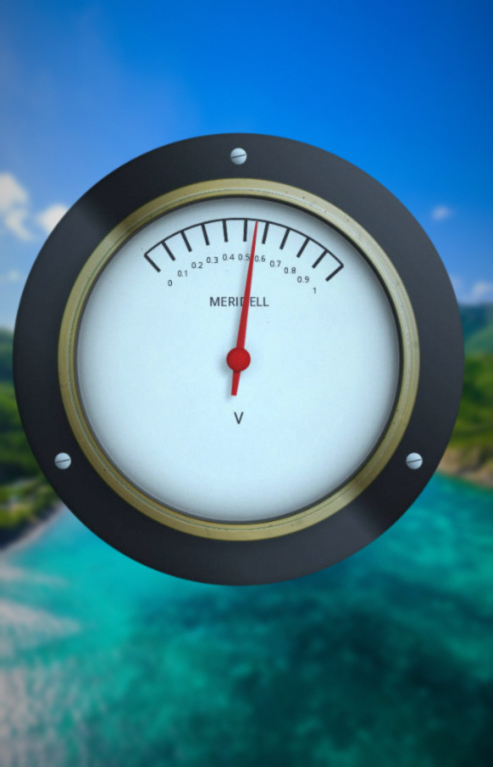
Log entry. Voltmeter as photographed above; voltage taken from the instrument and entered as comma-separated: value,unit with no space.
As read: 0.55,V
